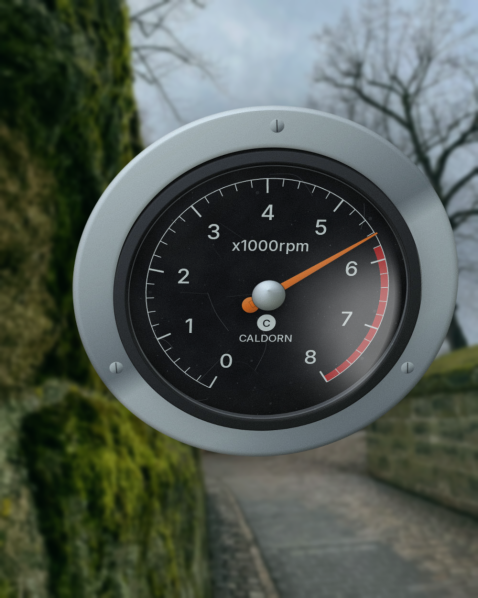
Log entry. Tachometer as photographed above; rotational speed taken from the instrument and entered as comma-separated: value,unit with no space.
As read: 5600,rpm
